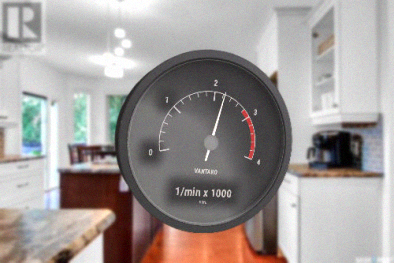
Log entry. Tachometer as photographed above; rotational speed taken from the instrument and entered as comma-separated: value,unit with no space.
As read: 2200,rpm
